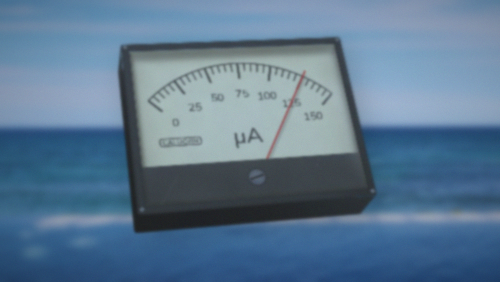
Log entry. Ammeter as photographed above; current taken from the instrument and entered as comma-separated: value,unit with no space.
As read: 125,µA
